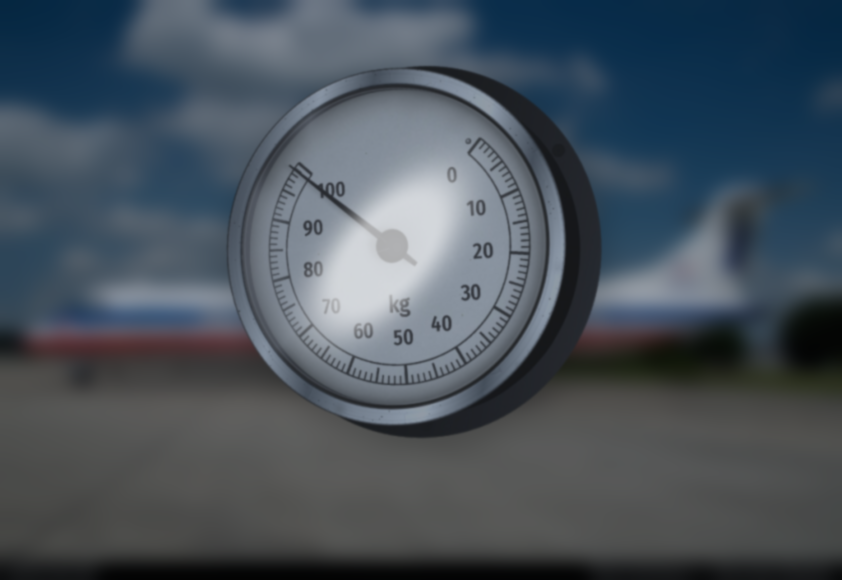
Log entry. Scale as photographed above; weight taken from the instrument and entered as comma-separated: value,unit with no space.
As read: 99,kg
